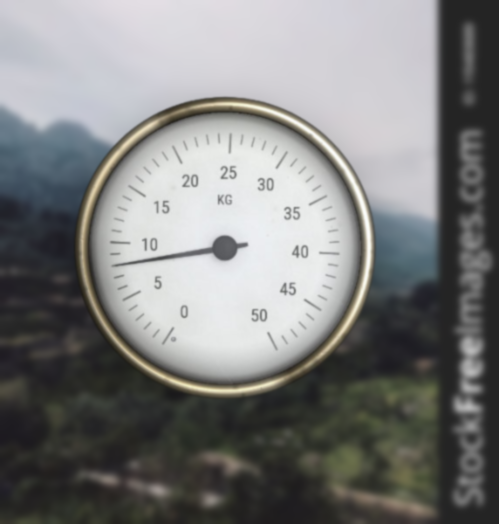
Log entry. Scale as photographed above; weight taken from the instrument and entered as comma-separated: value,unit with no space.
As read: 8,kg
